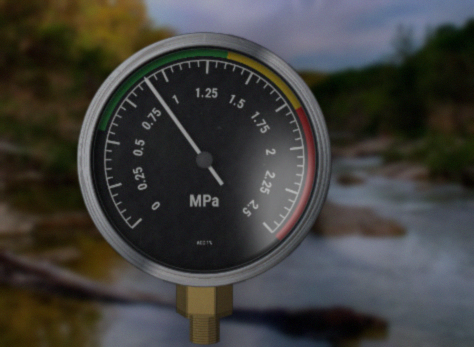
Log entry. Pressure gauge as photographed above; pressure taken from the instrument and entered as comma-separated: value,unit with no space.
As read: 0.9,MPa
